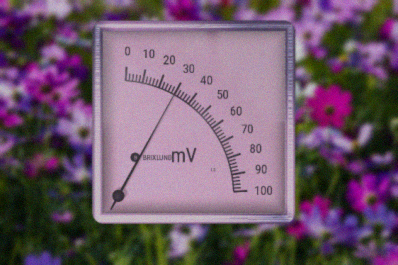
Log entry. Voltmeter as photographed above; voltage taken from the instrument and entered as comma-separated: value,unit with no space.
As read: 30,mV
